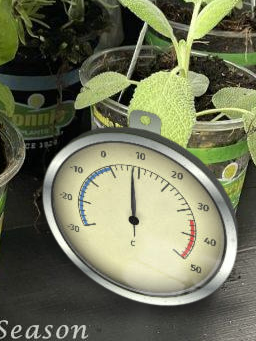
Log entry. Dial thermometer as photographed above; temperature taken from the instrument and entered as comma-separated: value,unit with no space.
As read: 8,°C
